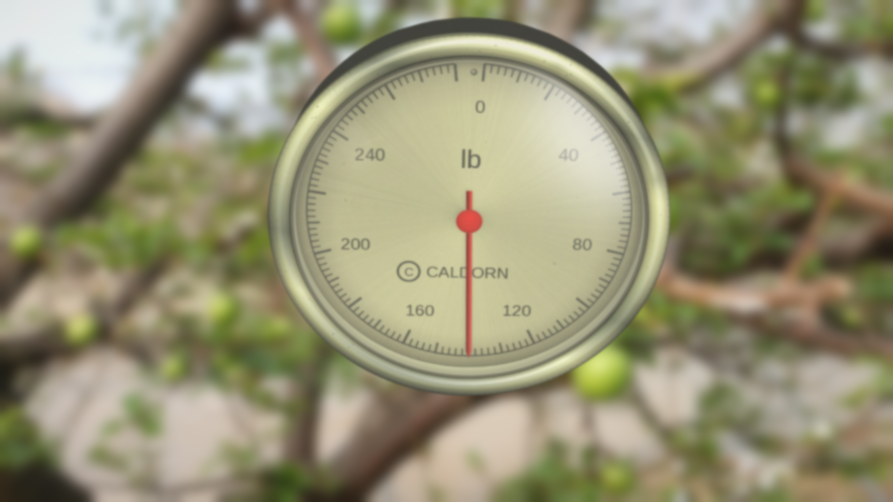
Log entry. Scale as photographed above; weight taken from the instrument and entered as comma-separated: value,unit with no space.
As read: 140,lb
